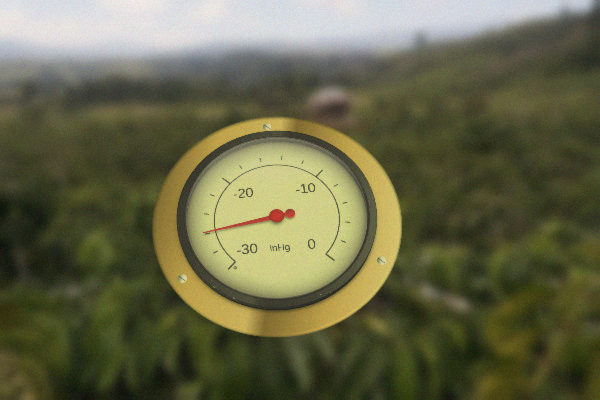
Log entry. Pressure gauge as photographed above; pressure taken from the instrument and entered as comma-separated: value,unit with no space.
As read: -26,inHg
